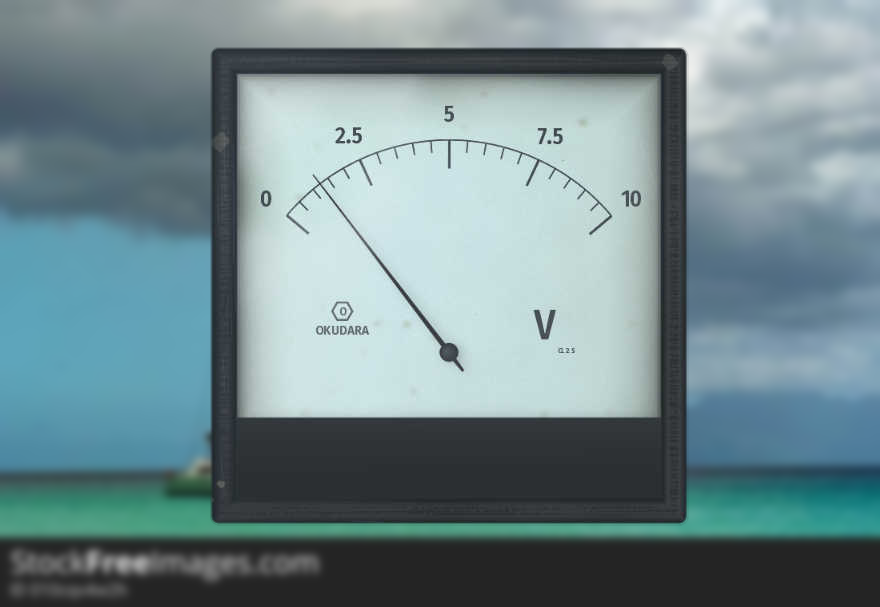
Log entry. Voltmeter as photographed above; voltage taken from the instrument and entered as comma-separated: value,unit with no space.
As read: 1.25,V
